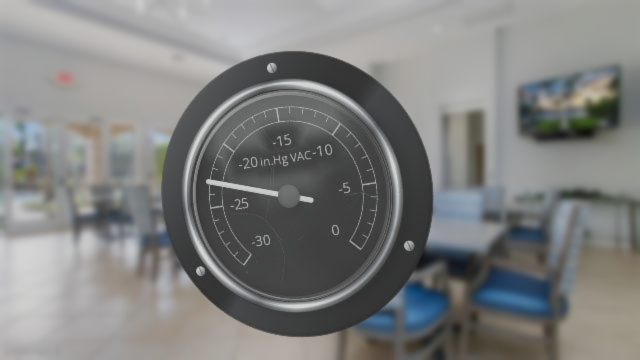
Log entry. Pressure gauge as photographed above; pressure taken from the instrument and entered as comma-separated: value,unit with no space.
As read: -23,inHg
